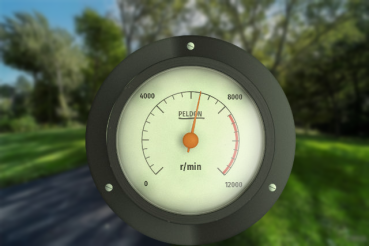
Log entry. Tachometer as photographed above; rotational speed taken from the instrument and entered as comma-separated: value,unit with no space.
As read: 6500,rpm
